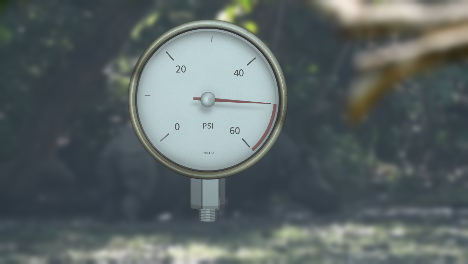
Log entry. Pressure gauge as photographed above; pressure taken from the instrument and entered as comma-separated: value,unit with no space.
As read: 50,psi
